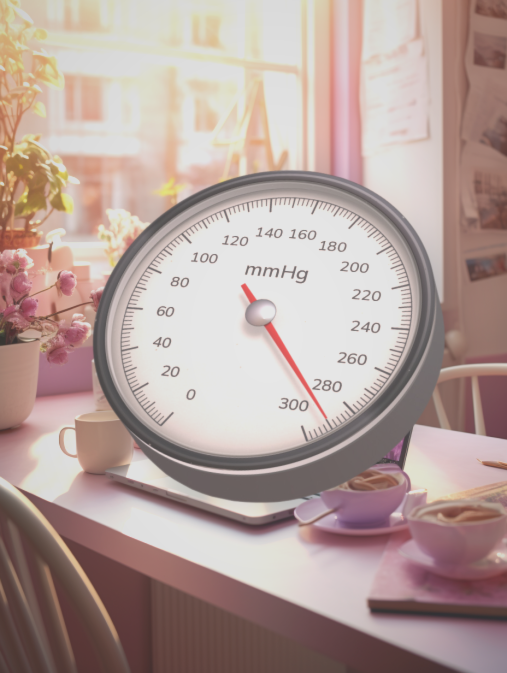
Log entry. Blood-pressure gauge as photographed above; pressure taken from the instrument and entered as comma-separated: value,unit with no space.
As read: 290,mmHg
